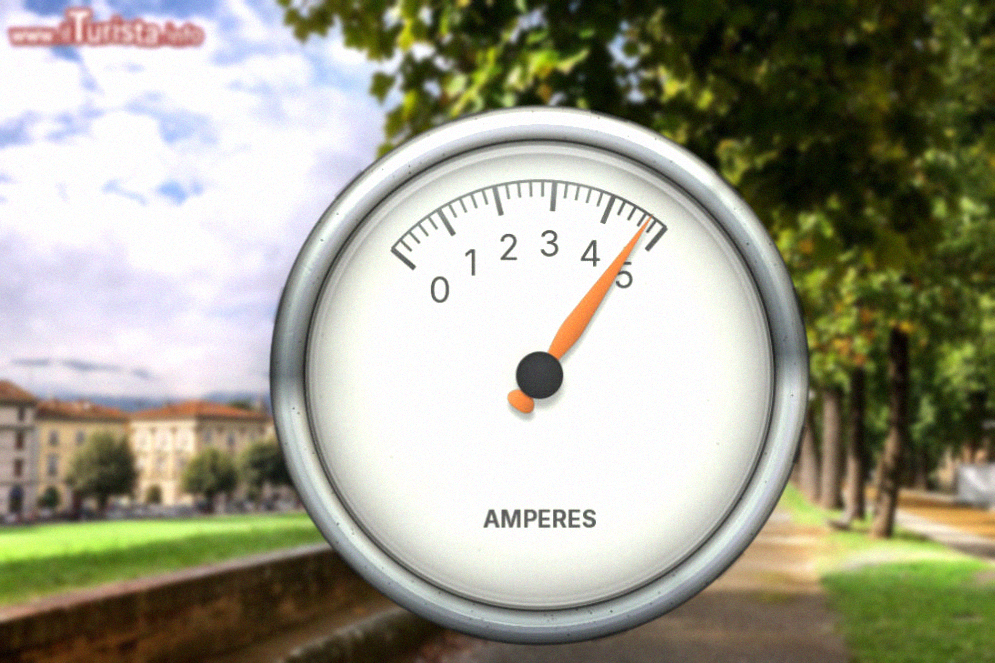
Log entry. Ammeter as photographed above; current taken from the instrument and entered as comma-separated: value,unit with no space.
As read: 4.7,A
